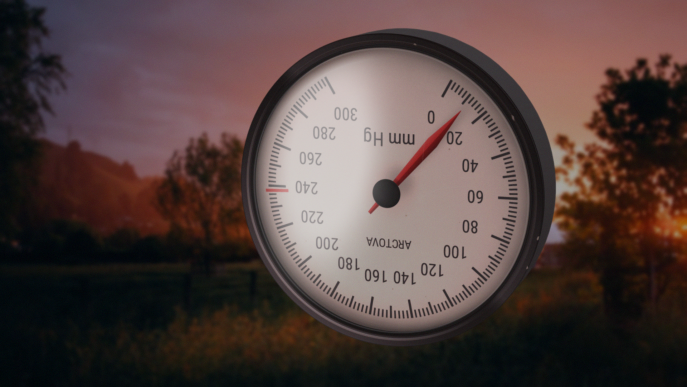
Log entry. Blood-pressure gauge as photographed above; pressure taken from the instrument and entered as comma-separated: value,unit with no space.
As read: 12,mmHg
